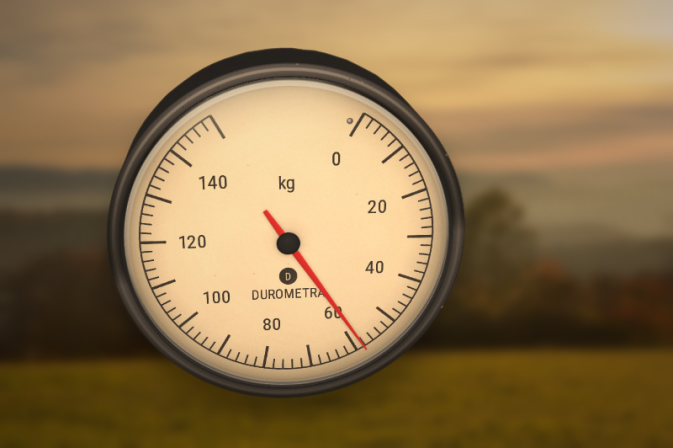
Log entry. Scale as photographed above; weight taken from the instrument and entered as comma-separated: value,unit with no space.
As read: 58,kg
